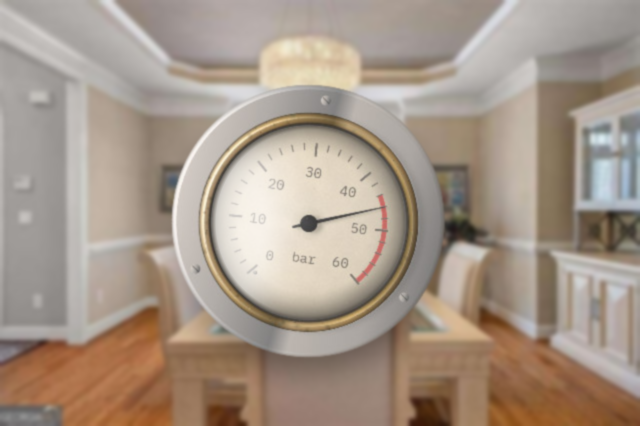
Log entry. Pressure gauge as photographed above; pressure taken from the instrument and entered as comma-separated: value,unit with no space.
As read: 46,bar
